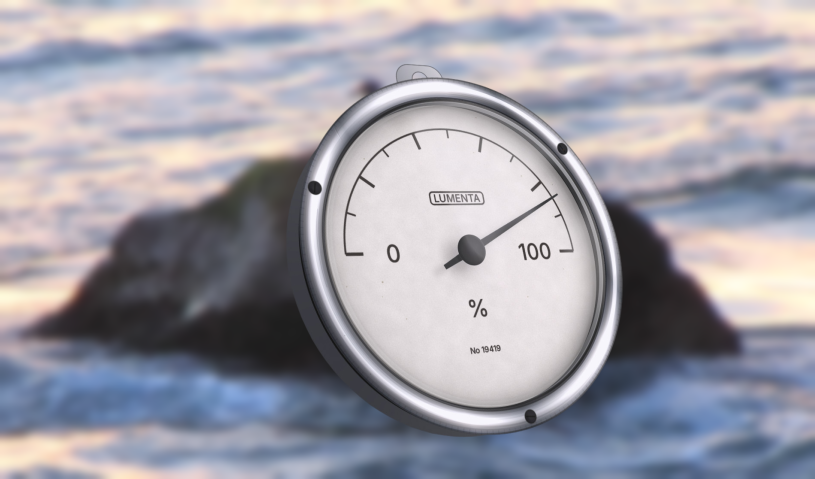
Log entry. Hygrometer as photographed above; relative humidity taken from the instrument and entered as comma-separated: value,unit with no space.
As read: 85,%
